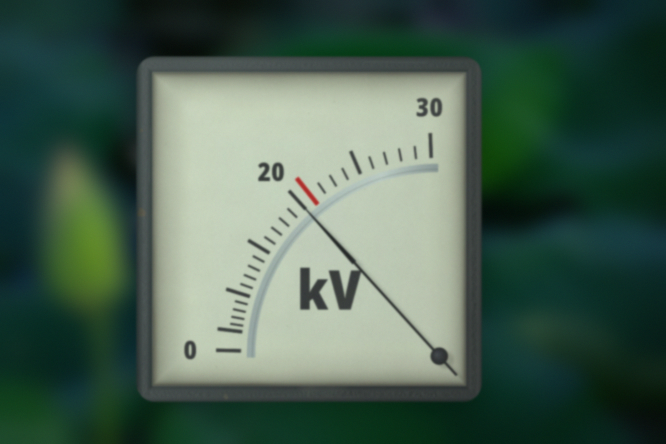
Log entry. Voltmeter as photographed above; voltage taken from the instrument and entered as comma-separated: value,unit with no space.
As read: 20,kV
